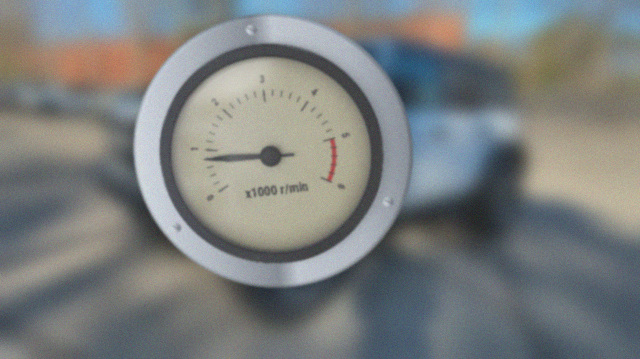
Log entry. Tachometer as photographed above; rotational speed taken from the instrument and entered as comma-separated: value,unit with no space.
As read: 800,rpm
